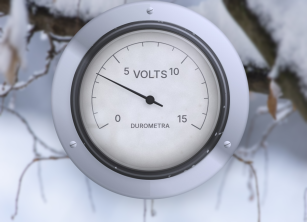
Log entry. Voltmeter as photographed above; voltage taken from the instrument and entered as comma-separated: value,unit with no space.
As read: 3.5,V
